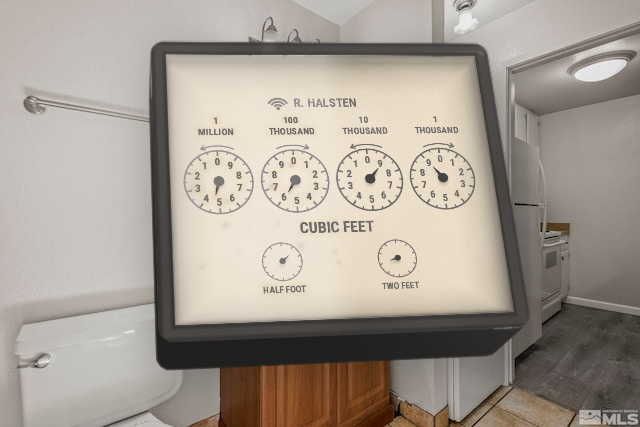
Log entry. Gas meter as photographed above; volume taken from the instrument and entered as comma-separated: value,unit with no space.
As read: 458900,ft³
